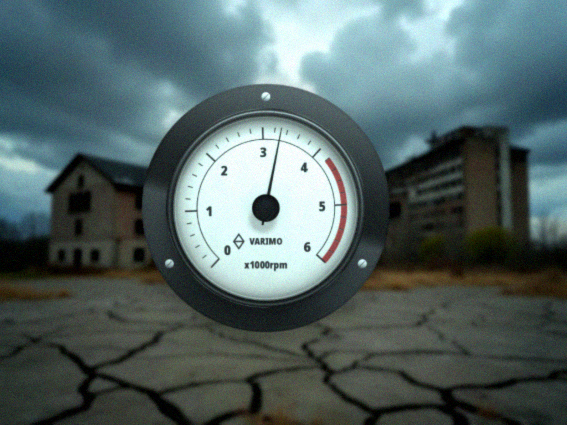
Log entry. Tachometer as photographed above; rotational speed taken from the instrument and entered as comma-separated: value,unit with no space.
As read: 3300,rpm
